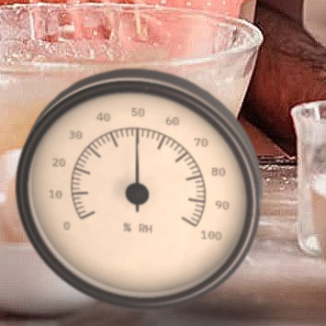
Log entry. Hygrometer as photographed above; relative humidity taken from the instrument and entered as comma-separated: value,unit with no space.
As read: 50,%
